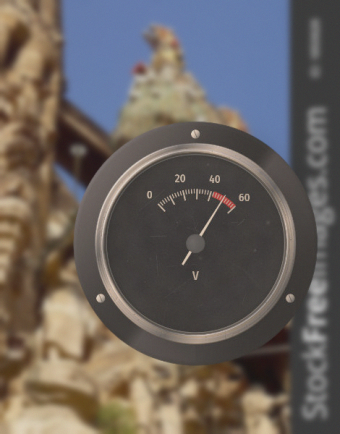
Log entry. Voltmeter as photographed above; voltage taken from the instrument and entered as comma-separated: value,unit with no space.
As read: 50,V
